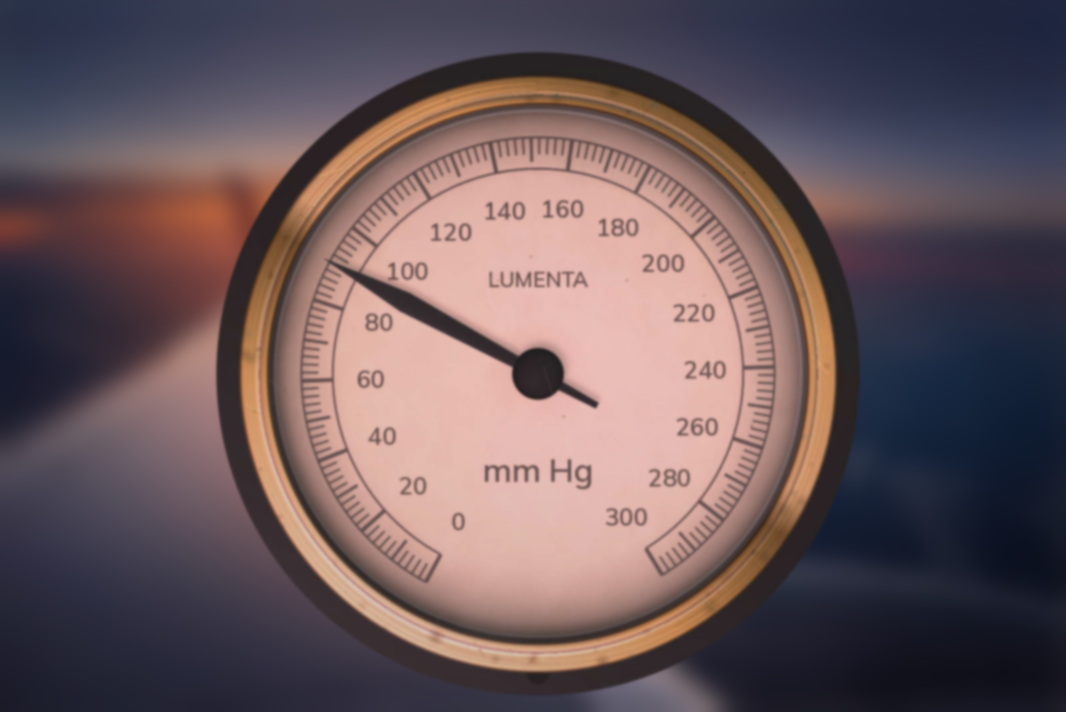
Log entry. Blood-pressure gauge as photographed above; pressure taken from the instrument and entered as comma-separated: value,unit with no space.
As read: 90,mmHg
